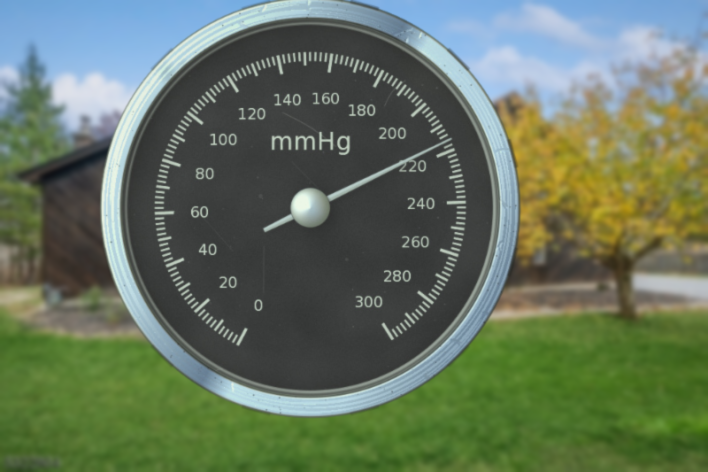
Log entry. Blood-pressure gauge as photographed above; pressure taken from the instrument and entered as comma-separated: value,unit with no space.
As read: 216,mmHg
